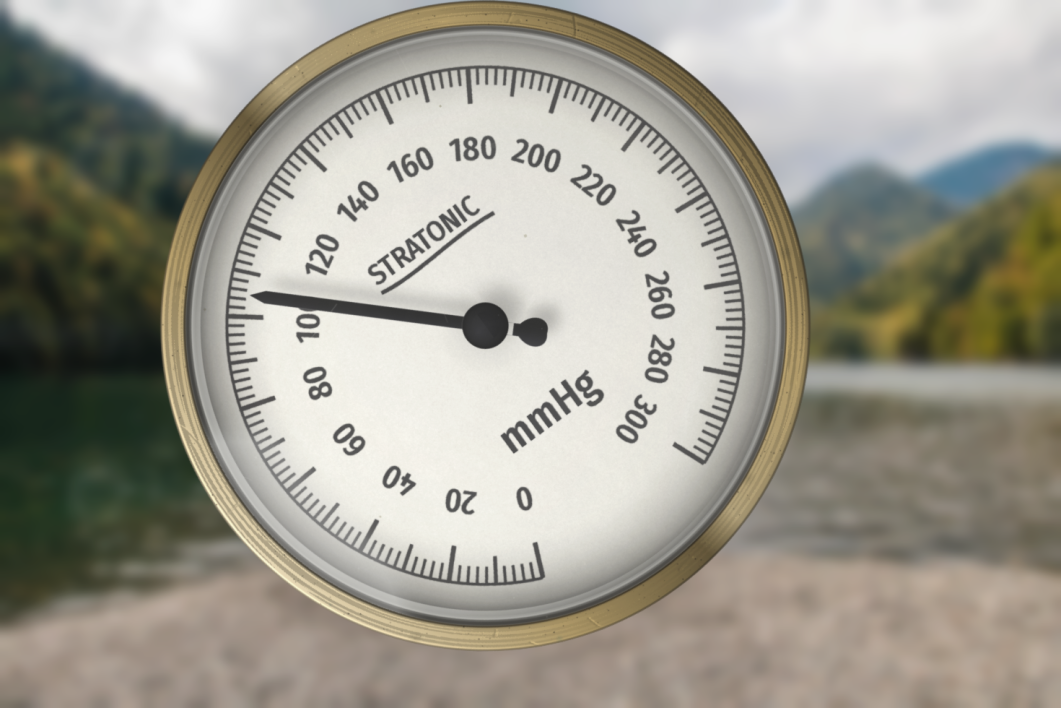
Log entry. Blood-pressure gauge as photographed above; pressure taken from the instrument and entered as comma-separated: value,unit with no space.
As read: 105,mmHg
